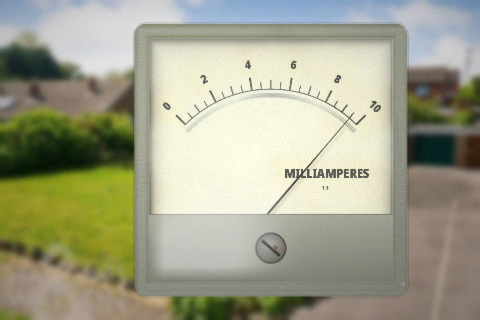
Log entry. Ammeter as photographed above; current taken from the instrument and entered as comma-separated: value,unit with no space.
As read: 9.5,mA
